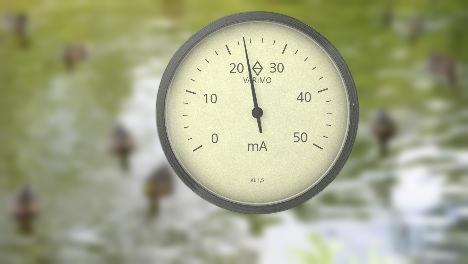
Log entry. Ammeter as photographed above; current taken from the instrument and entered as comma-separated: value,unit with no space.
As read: 23,mA
